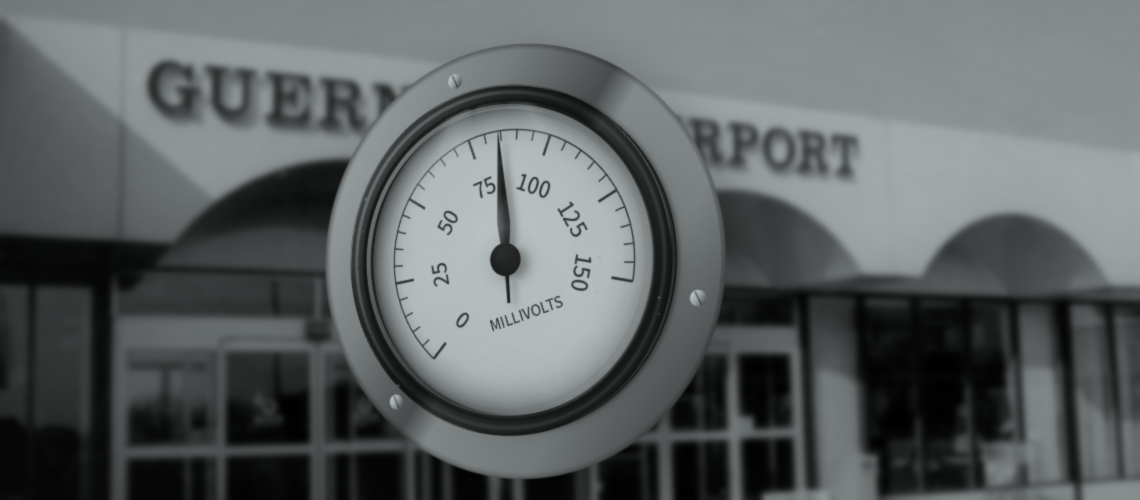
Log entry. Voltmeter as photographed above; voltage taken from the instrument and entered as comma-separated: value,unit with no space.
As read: 85,mV
